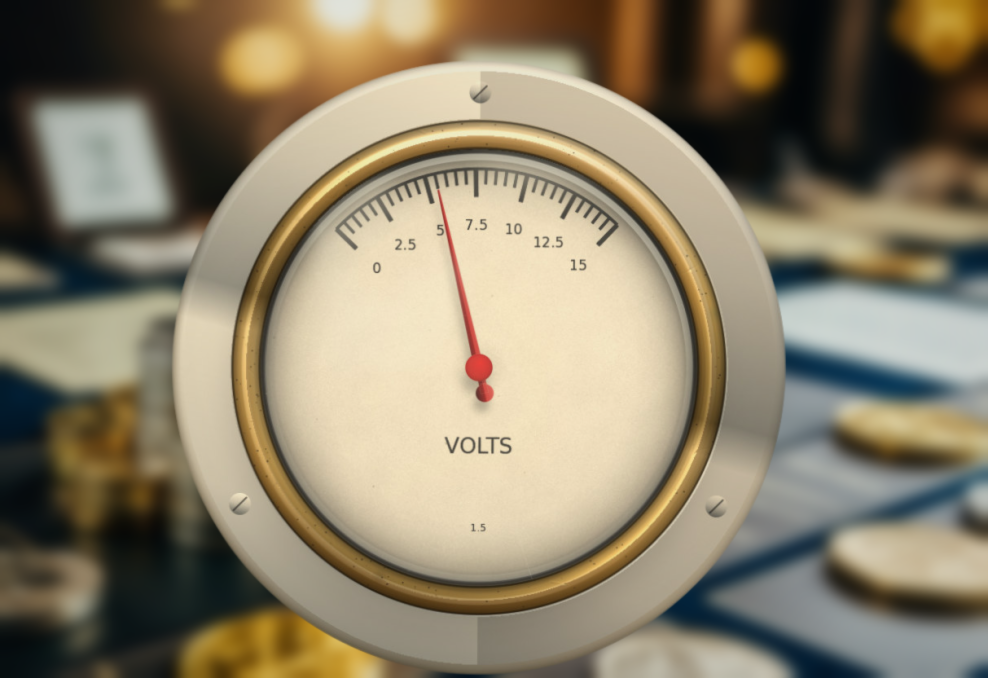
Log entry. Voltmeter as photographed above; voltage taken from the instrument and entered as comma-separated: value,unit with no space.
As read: 5.5,V
